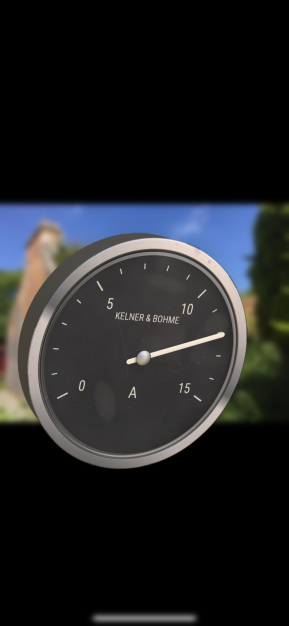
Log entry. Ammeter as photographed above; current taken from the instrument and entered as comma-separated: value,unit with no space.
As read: 12,A
